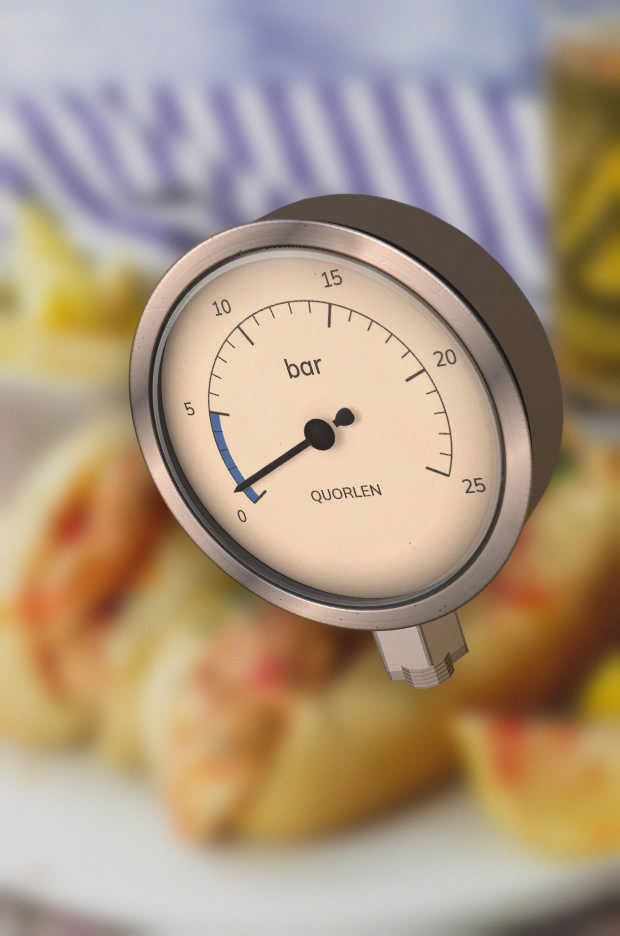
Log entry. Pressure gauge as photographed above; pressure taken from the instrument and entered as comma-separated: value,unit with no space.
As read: 1,bar
